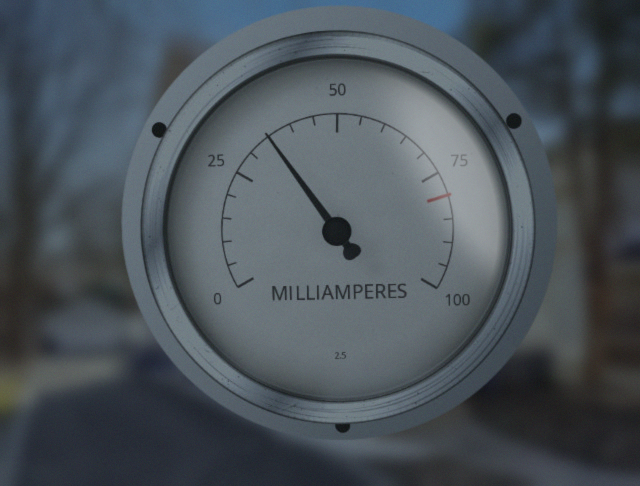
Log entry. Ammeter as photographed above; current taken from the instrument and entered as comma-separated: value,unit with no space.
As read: 35,mA
